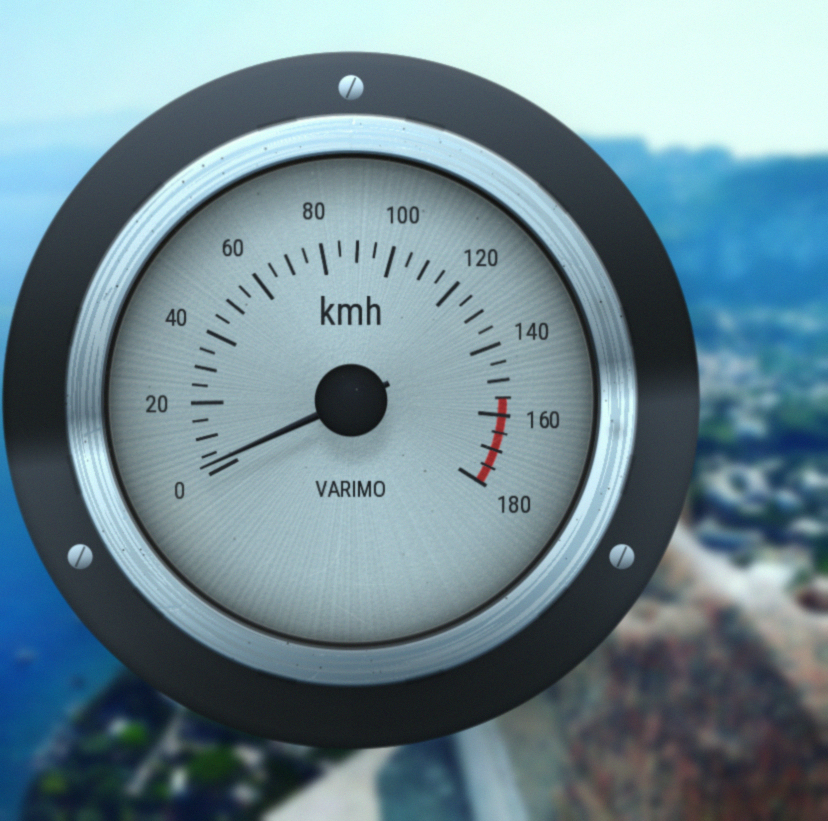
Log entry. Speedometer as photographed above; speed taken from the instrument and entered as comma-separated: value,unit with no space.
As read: 2.5,km/h
